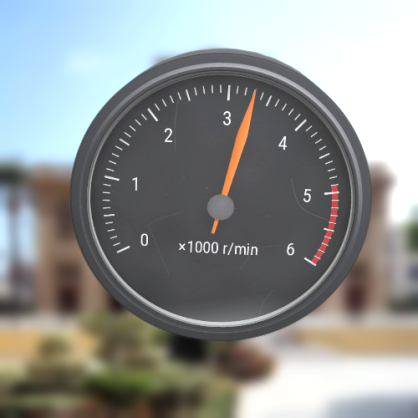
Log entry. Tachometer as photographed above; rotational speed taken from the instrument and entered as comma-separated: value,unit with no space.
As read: 3300,rpm
